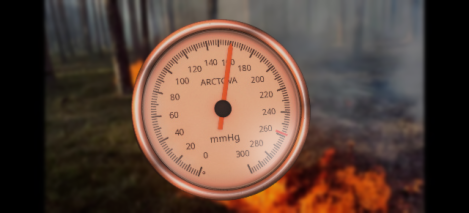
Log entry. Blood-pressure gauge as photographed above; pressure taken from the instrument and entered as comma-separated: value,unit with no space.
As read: 160,mmHg
